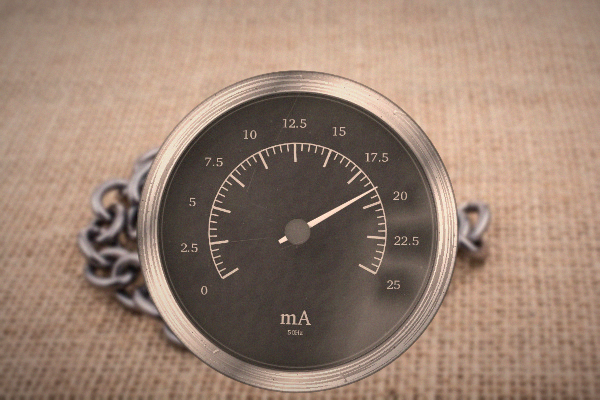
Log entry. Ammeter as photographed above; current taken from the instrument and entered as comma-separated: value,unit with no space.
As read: 19,mA
